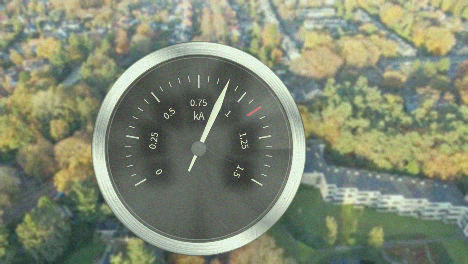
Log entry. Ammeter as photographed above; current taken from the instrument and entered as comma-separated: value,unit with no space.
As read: 0.9,kA
